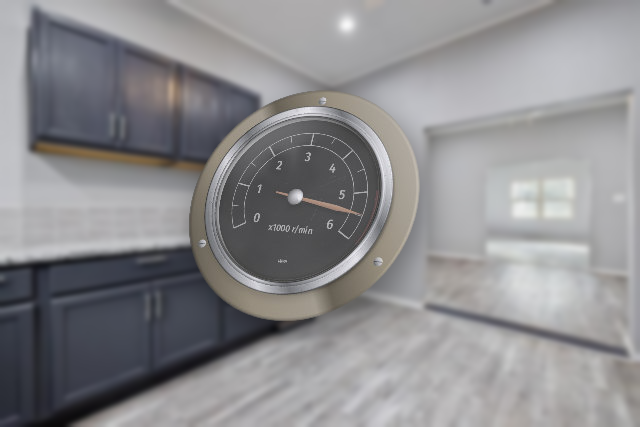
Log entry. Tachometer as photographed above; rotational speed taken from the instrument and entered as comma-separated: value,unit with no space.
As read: 5500,rpm
